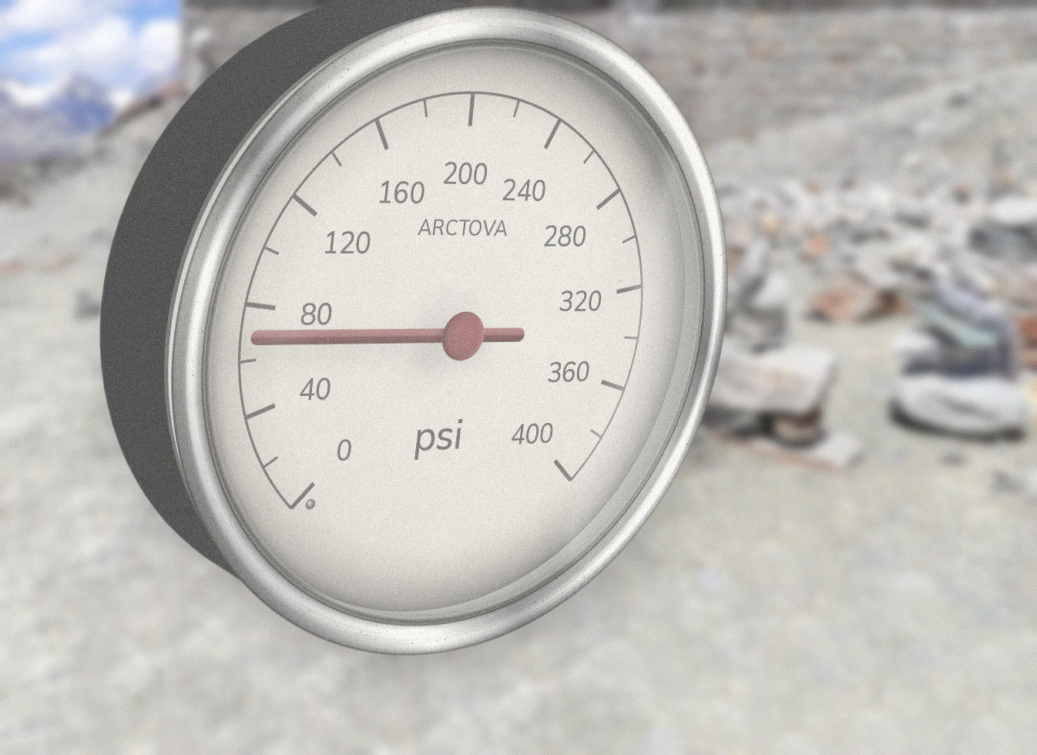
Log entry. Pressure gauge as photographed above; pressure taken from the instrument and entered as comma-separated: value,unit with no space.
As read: 70,psi
